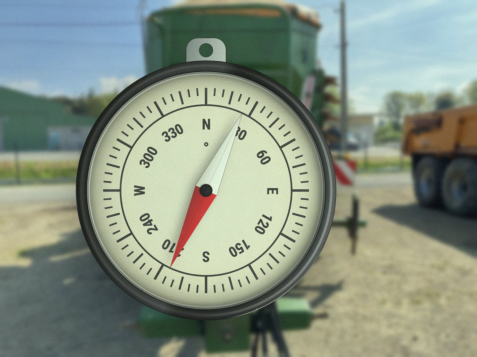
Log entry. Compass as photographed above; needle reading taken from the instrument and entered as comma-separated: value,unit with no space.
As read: 205,°
